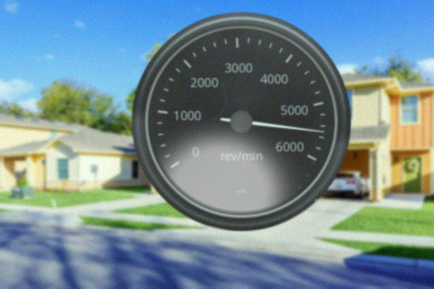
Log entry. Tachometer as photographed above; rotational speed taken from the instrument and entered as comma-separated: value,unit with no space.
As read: 5500,rpm
